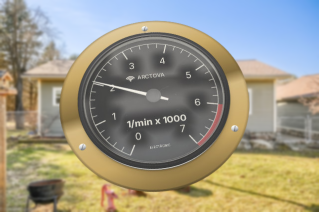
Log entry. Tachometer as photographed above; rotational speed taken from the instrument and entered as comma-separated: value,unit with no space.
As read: 2000,rpm
